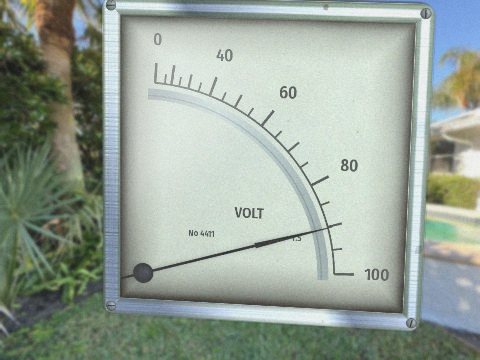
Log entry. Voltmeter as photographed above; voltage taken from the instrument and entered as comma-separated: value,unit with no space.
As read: 90,V
